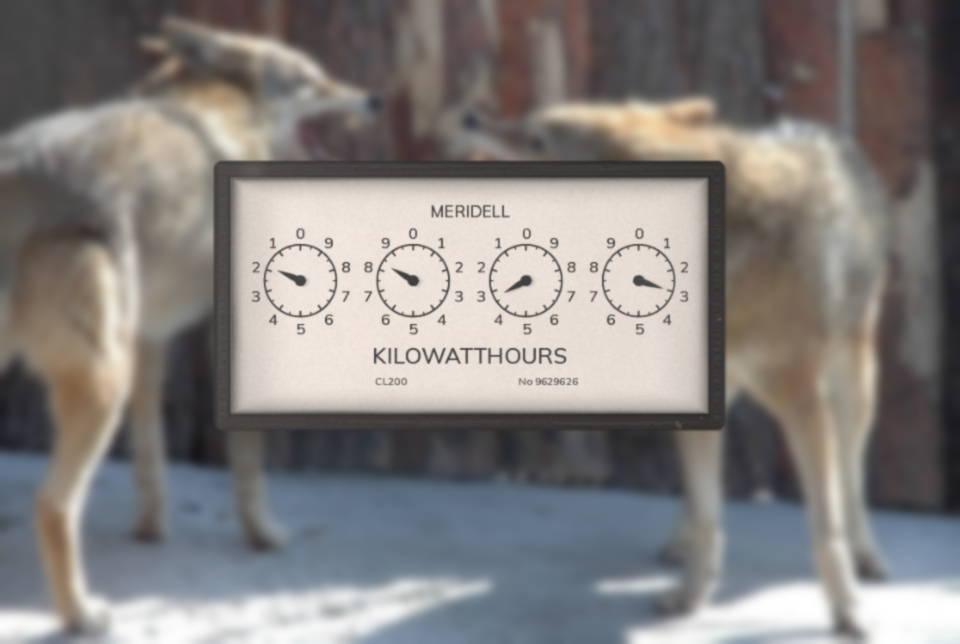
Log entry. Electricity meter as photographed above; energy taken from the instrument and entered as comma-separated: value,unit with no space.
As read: 1833,kWh
